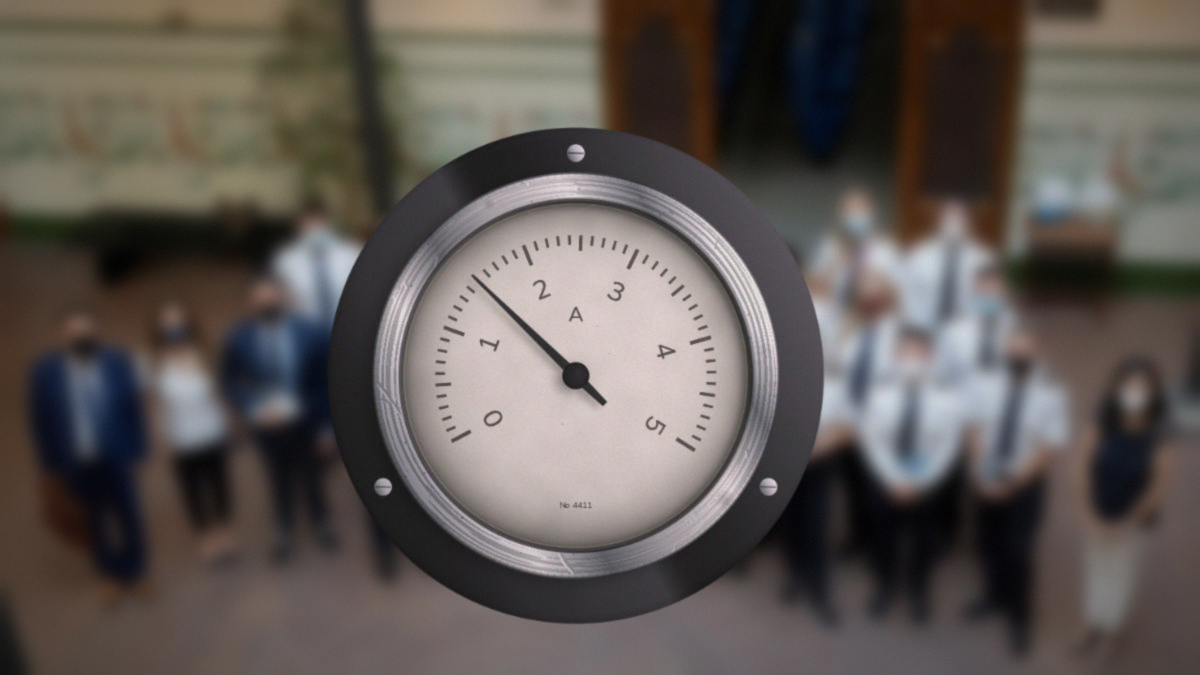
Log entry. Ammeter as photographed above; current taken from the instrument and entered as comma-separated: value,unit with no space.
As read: 1.5,A
